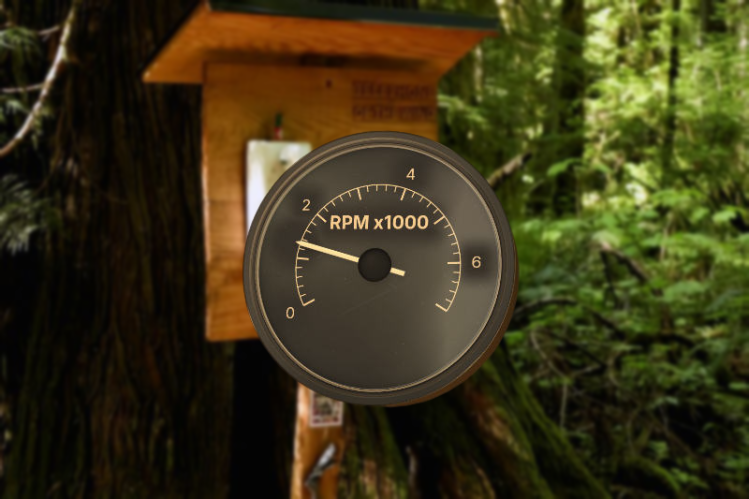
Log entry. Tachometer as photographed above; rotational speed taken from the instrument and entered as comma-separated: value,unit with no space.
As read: 1300,rpm
